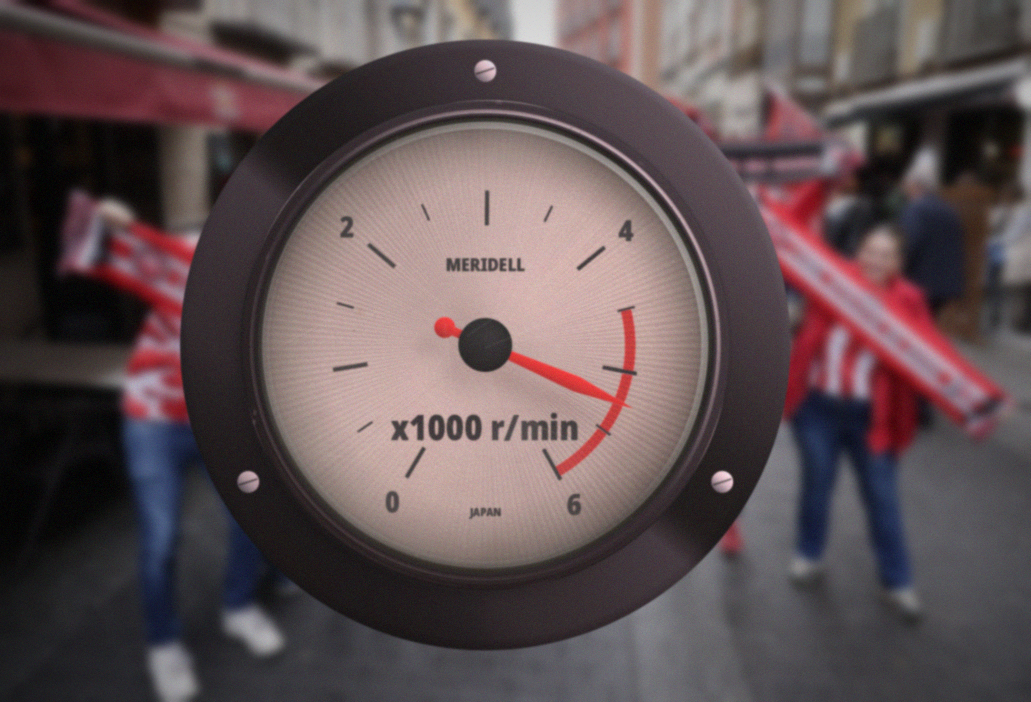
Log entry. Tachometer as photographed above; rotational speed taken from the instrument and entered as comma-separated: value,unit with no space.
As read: 5250,rpm
